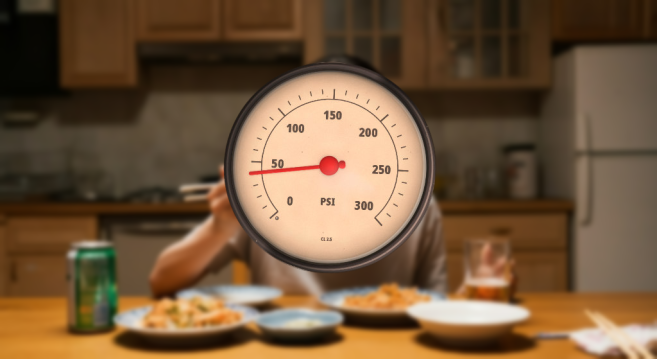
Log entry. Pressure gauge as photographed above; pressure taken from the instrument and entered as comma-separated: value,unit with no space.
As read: 40,psi
